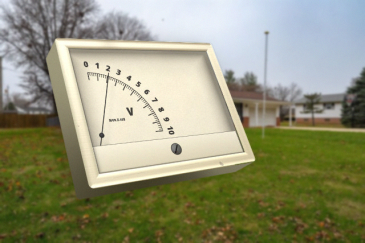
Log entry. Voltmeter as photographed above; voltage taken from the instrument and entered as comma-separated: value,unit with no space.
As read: 2,V
